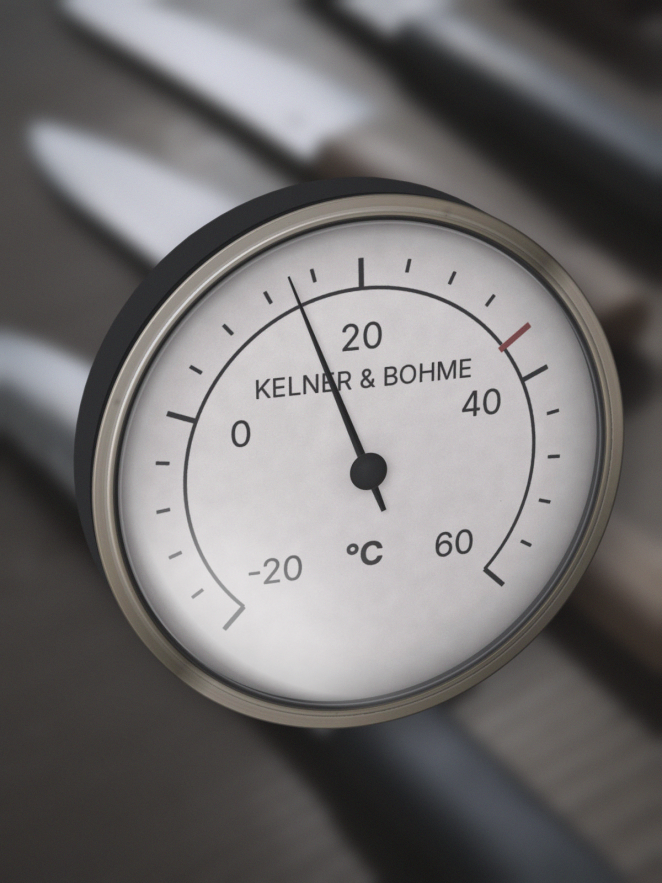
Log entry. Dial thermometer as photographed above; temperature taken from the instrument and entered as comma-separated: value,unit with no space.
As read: 14,°C
